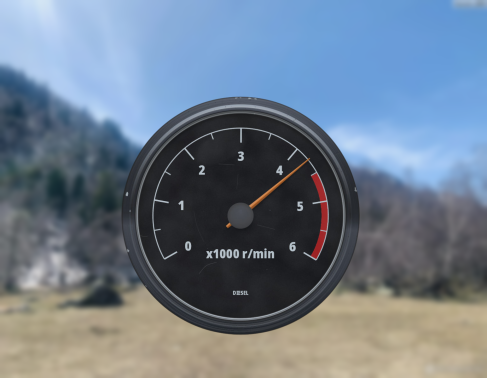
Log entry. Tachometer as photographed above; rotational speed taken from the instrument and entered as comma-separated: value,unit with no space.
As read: 4250,rpm
